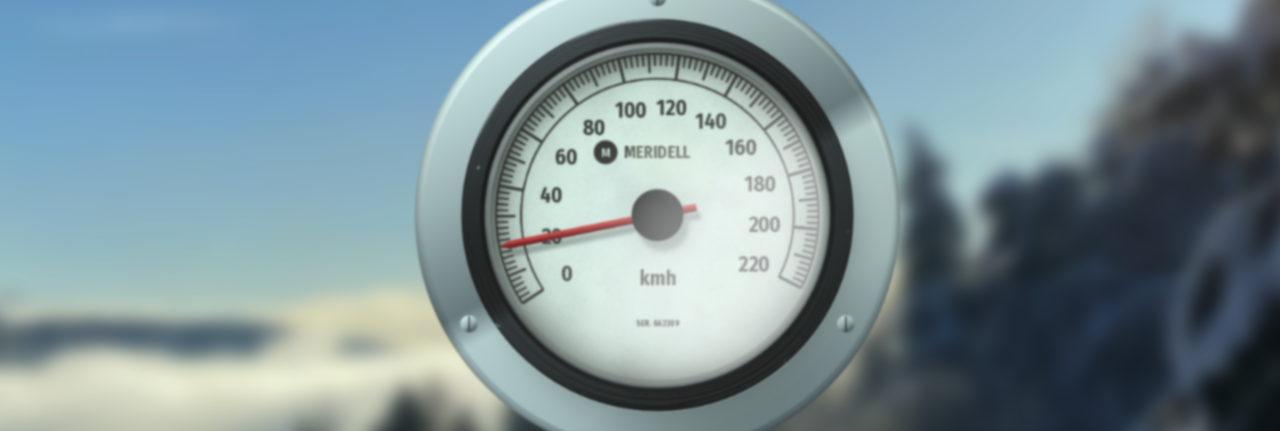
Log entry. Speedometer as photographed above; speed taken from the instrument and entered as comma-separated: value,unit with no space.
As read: 20,km/h
